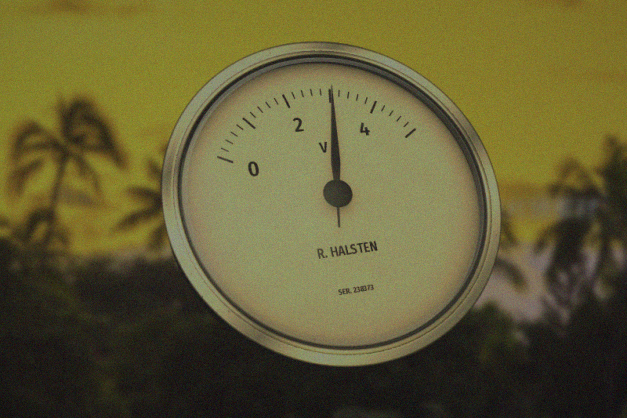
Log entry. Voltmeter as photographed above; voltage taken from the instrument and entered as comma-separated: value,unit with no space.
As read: 3,V
